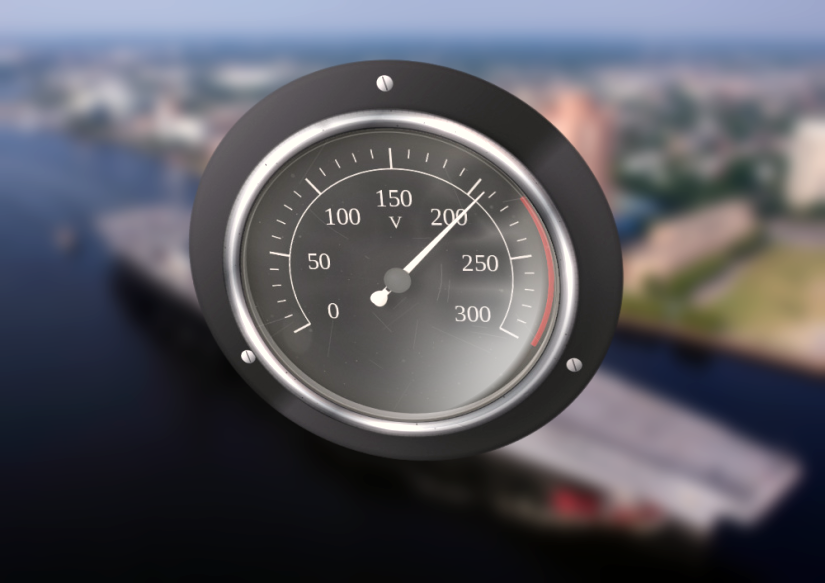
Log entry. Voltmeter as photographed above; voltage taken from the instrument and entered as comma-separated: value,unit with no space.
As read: 205,V
